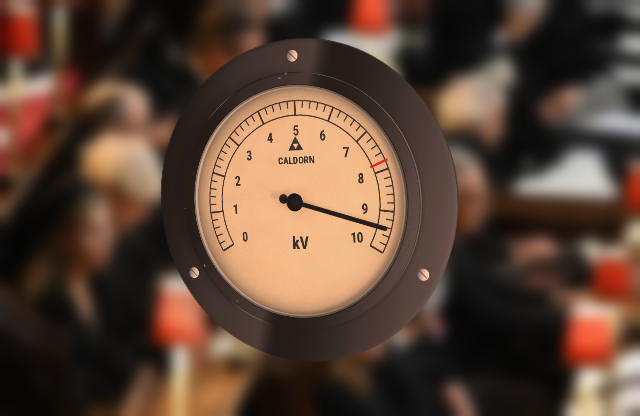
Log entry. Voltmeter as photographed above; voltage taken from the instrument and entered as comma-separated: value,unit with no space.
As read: 9.4,kV
